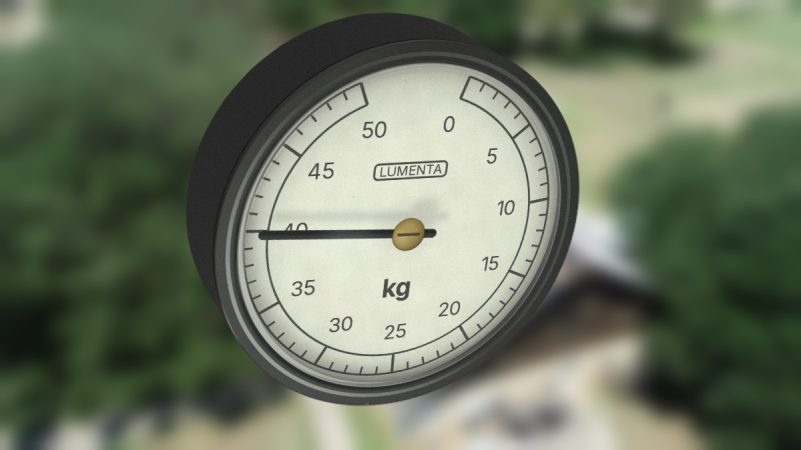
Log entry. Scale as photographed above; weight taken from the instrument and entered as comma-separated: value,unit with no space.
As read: 40,kg
